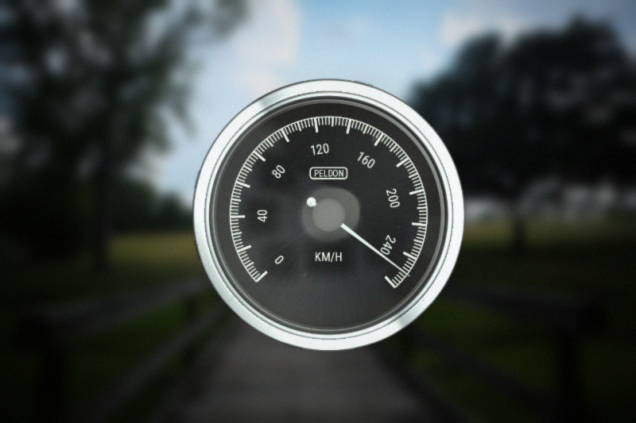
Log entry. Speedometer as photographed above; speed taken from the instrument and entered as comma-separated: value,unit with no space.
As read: 250,km/h
